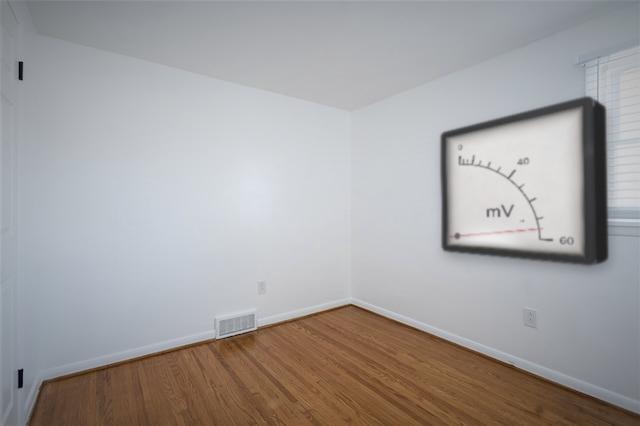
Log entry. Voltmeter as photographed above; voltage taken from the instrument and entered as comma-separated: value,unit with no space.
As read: 57.5,mV
